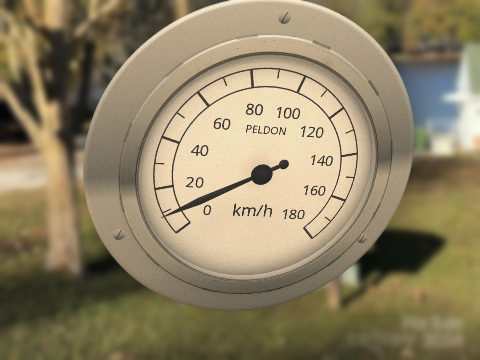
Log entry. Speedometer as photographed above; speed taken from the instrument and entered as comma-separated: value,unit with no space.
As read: 10,km/h
